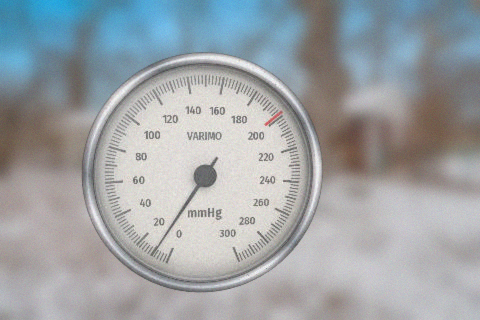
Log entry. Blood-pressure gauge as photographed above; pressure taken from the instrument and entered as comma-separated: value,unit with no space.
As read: 10,mmHg
